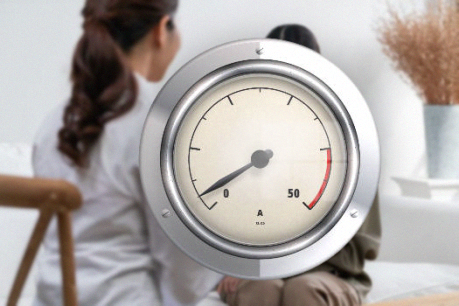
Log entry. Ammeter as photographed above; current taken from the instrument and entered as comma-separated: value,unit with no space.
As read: 2.5,A
